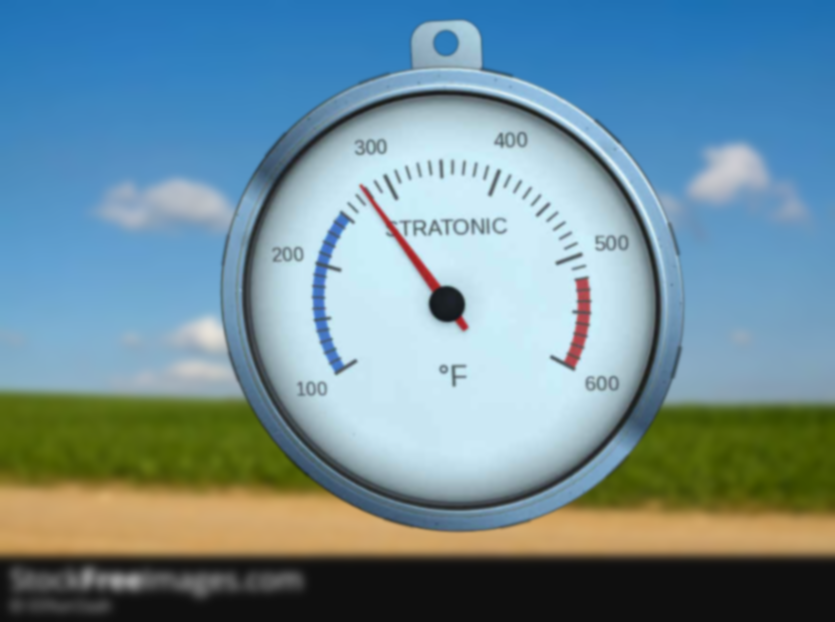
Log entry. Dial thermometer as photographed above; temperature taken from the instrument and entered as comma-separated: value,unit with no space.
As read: 280,°F
